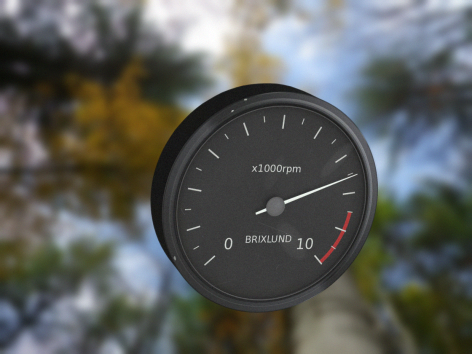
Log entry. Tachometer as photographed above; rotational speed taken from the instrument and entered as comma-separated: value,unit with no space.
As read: 7500,rpm
